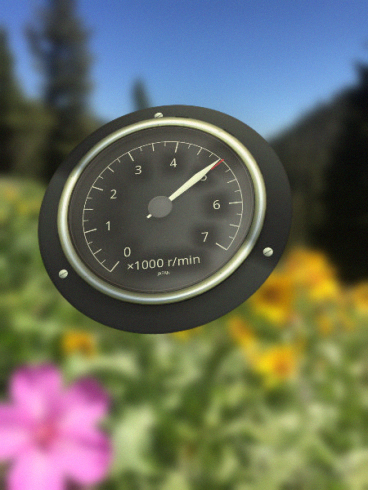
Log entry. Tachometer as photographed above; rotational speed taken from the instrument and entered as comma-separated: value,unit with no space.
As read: 5000,rpm
